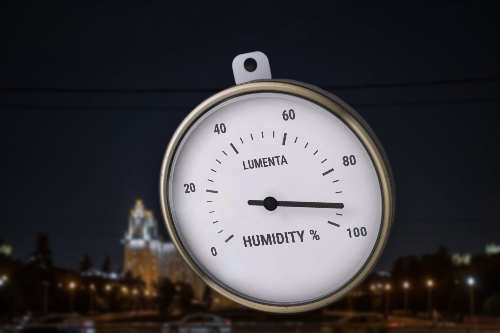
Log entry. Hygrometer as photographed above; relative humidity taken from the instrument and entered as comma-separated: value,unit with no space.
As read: 92,%
